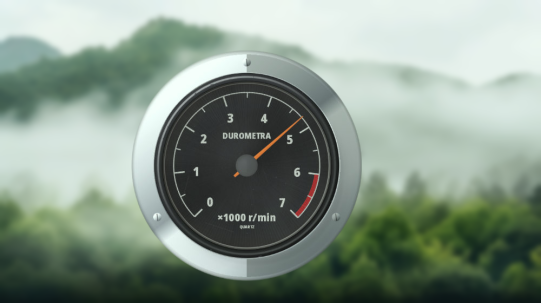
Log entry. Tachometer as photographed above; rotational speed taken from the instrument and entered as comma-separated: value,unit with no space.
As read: 4750,rpm
